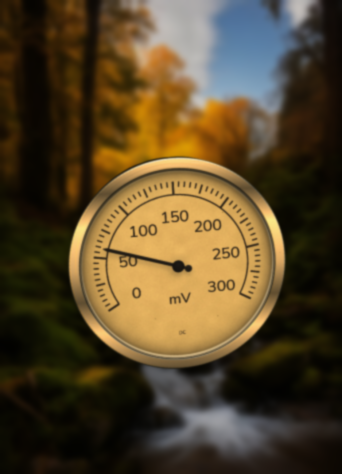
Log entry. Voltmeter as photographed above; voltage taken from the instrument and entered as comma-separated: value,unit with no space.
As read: 60,mV
